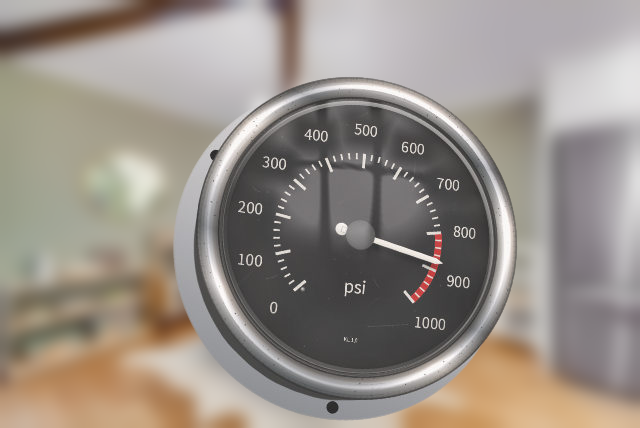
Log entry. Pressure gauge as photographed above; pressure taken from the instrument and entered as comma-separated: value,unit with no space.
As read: 880,psi
